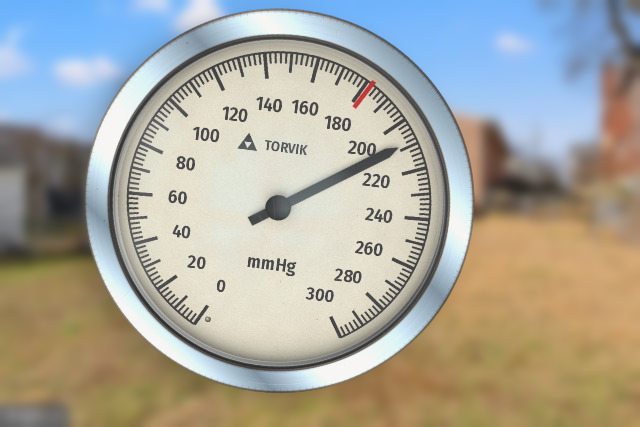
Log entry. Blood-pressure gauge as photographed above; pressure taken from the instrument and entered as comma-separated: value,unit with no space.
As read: 208,mmHg
